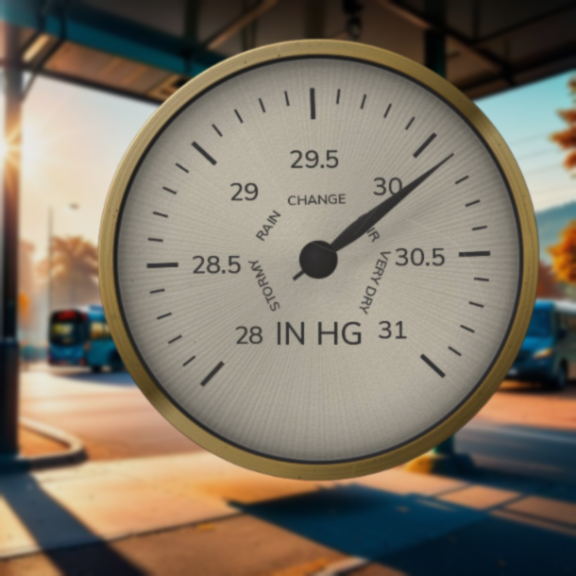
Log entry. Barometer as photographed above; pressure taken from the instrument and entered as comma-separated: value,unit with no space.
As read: 30.1,inHg
